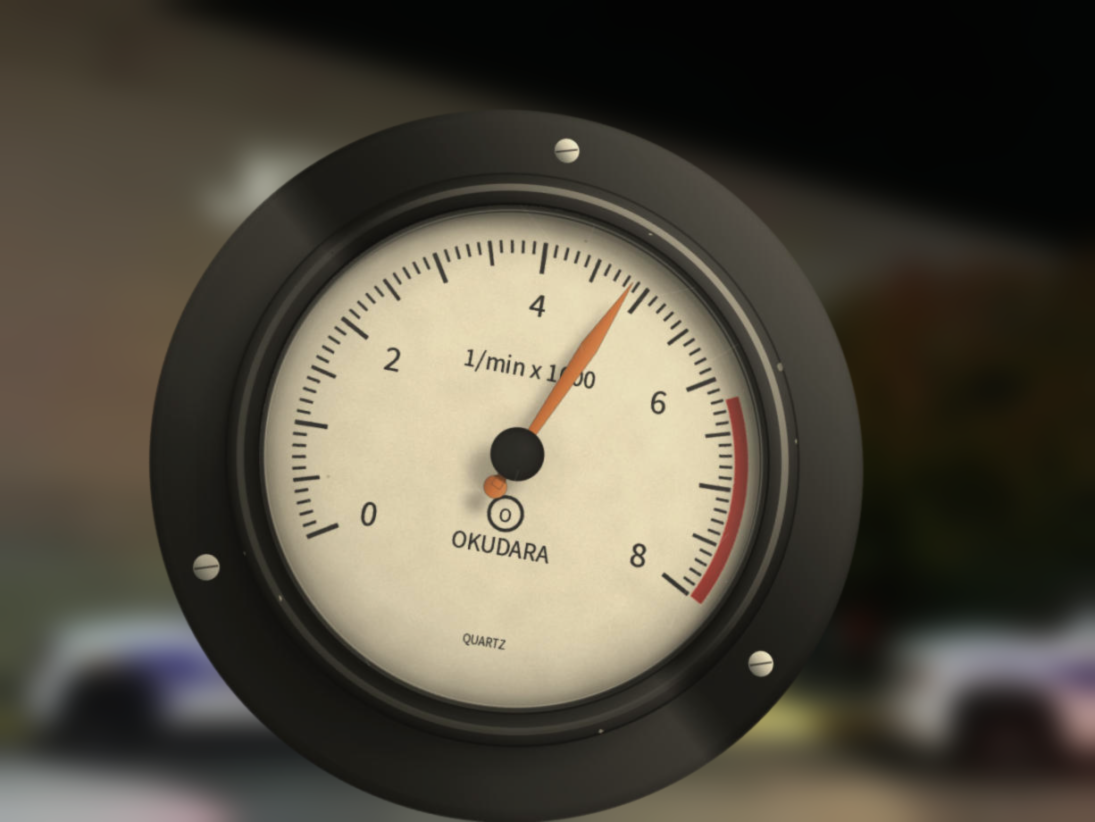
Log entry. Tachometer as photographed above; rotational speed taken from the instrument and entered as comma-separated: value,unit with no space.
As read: 4850,rpm
